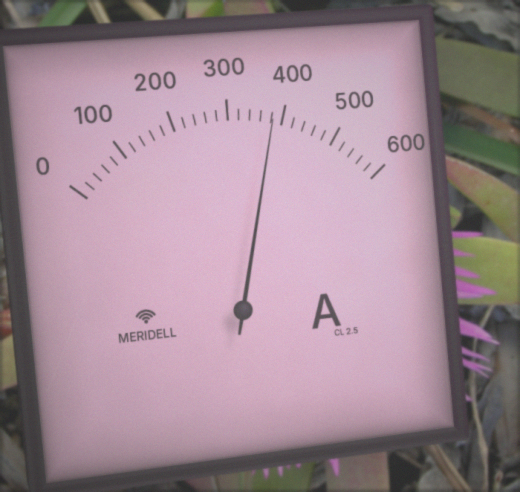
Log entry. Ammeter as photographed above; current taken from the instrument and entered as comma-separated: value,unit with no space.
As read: 380,A
